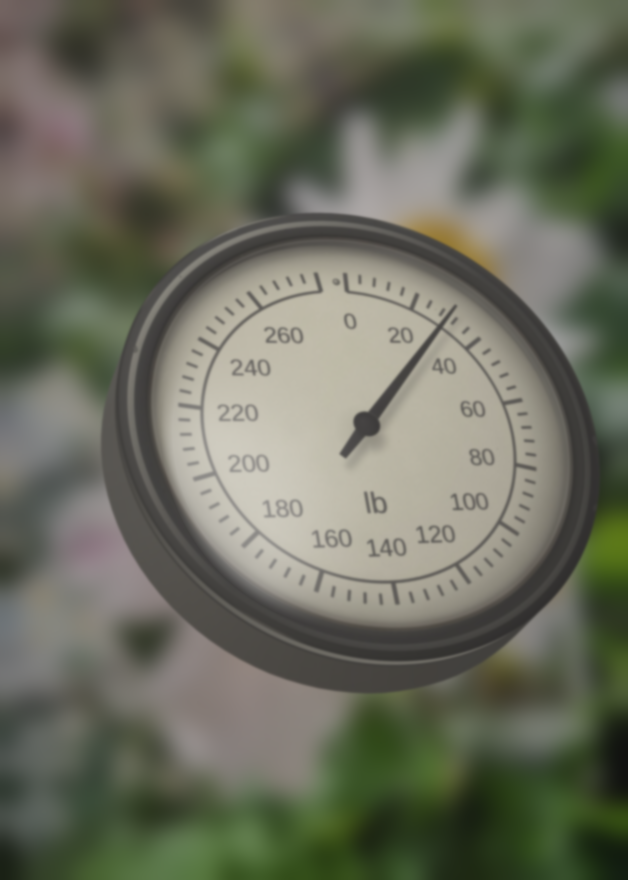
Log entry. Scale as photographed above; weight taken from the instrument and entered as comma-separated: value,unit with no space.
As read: 30,lb
